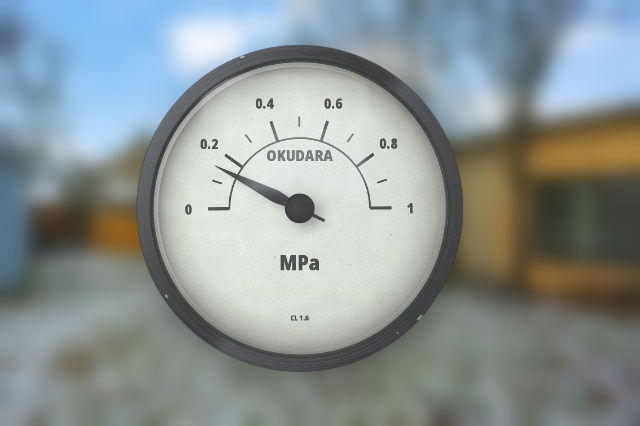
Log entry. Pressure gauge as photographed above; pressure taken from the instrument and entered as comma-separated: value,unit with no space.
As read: 0.15,MPa
